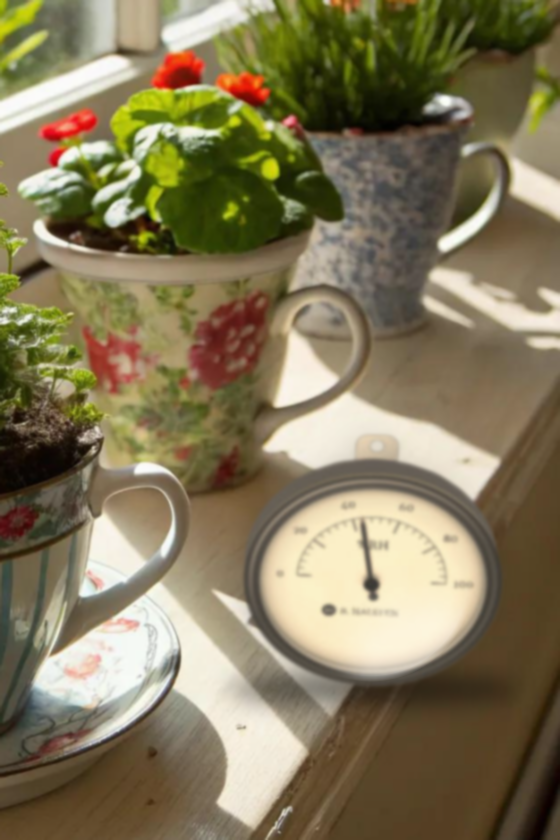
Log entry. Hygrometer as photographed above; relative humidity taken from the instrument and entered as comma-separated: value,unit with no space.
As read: 44,%
